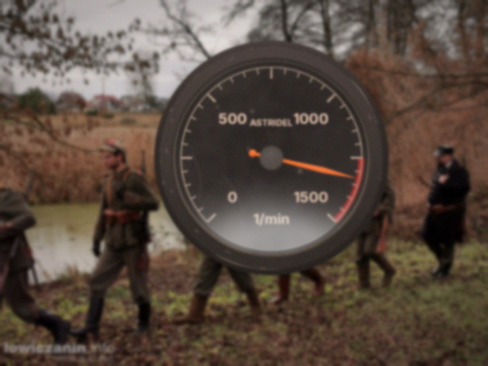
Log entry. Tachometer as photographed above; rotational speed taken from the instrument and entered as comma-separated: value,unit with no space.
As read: 1325,rpm
